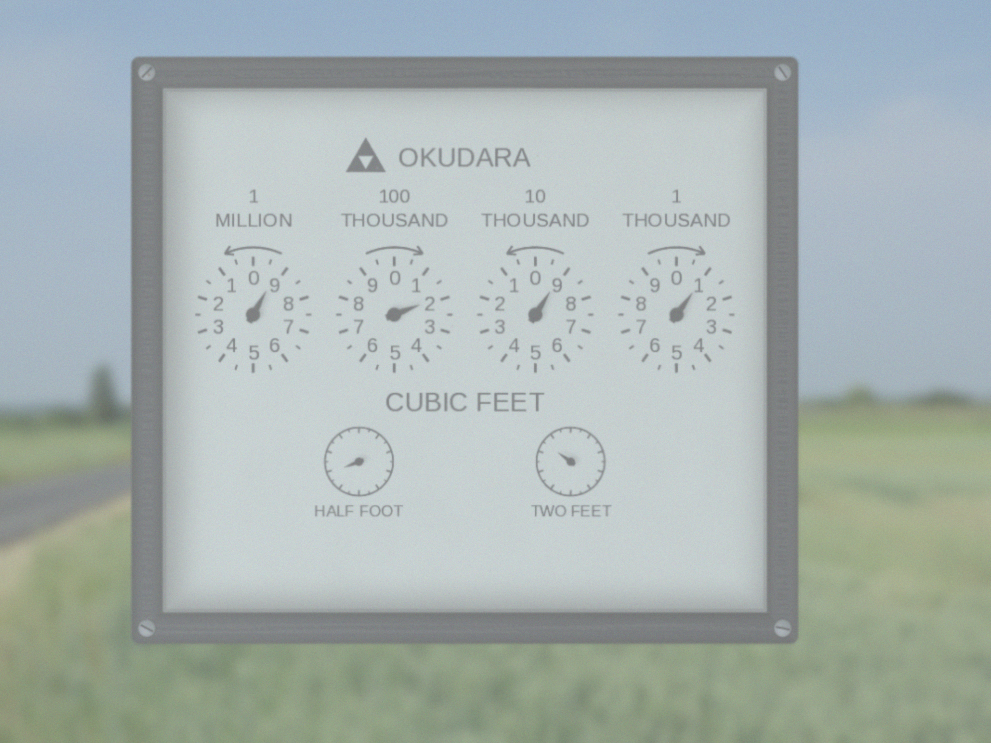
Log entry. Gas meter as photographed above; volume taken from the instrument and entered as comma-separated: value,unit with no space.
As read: 919100,ft³
